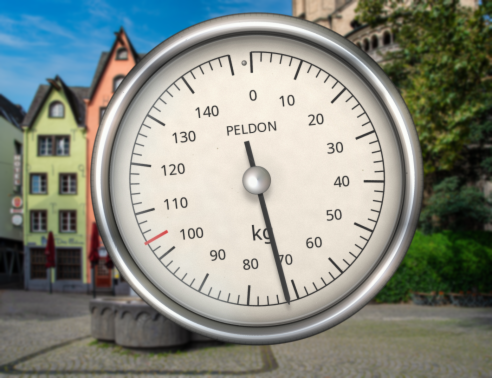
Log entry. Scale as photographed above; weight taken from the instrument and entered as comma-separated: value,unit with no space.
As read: 72,kg
